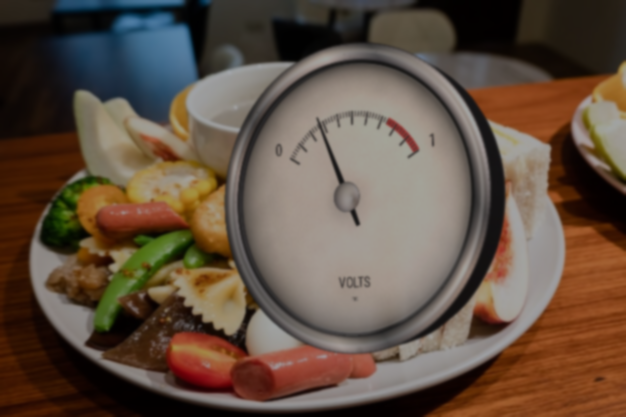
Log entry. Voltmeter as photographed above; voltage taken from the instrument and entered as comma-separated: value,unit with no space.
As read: 0.3,V
